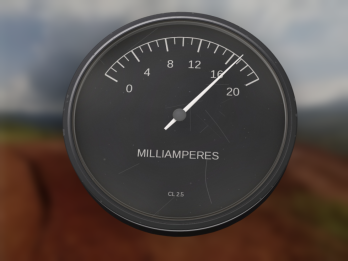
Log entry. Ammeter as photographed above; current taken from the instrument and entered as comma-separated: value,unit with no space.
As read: 17,mA
